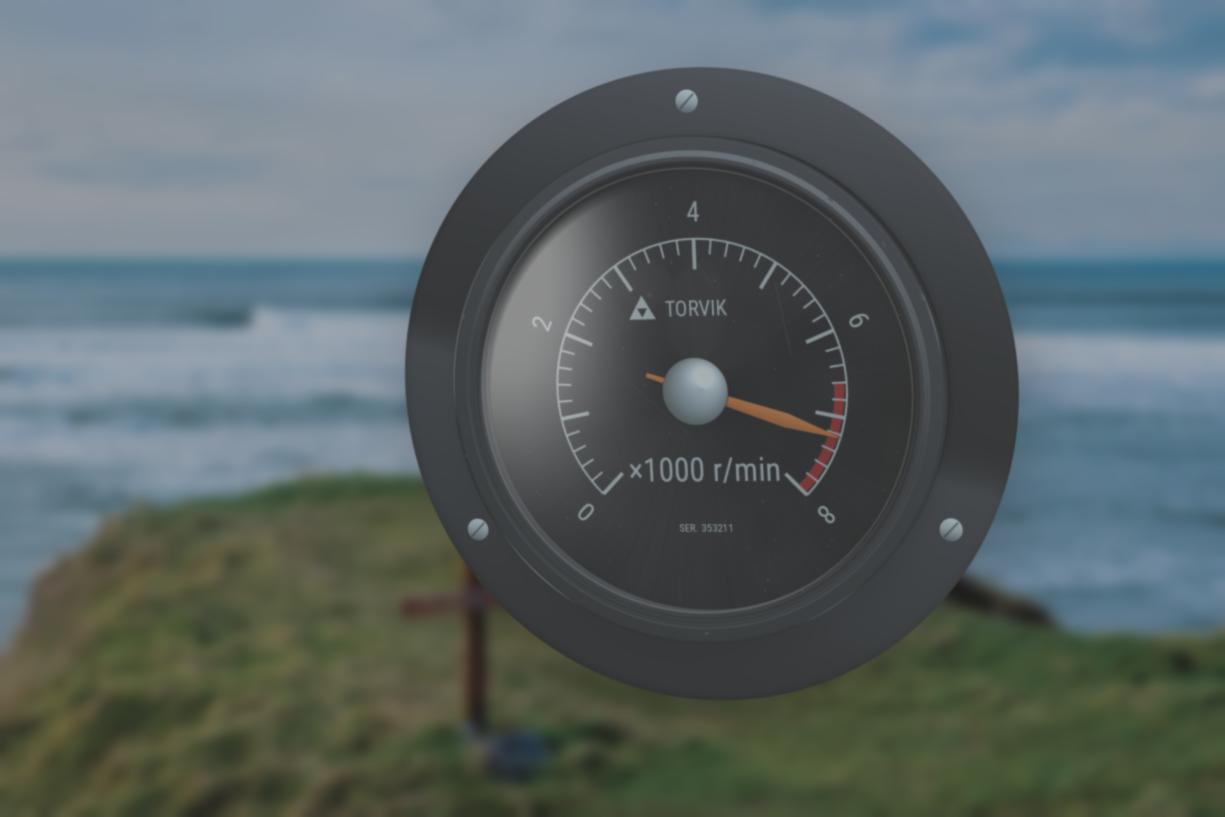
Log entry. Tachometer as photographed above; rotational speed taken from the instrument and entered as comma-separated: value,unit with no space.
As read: 7200,rpm
